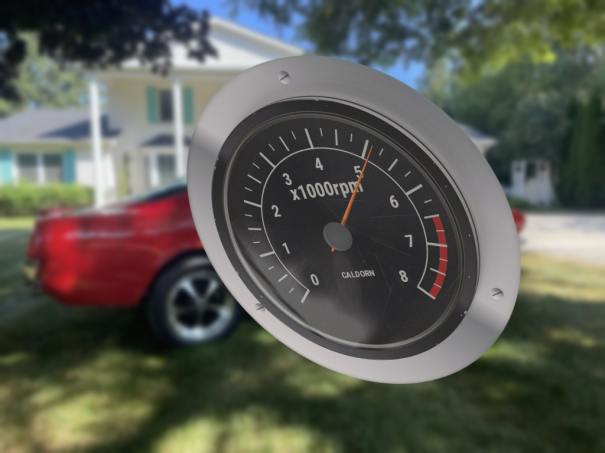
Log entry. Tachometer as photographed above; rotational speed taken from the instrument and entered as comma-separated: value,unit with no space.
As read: 5125,rpm
